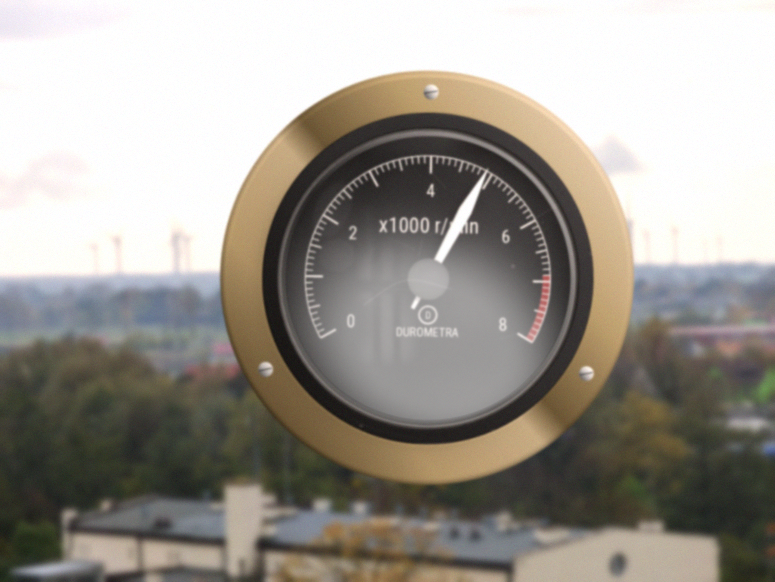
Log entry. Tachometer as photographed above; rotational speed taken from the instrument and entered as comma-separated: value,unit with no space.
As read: 4900,rpm
